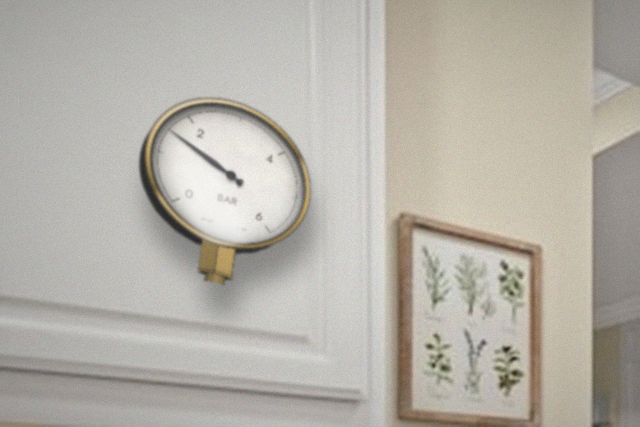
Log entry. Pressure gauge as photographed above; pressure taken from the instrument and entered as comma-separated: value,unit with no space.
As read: 1.5,bar
